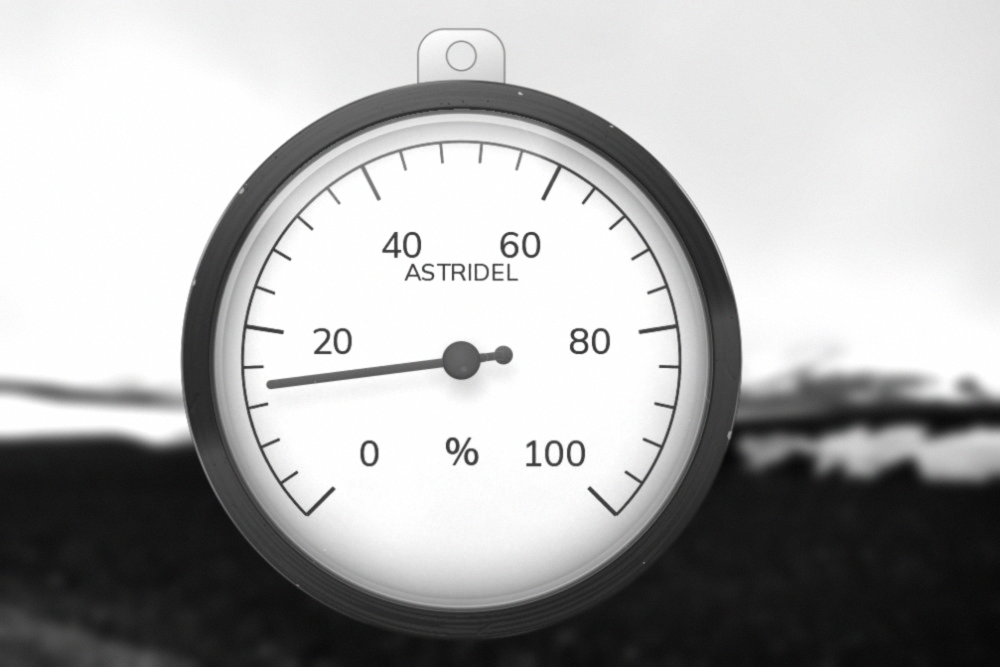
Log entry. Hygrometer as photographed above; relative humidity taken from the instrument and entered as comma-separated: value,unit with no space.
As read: 14,%
